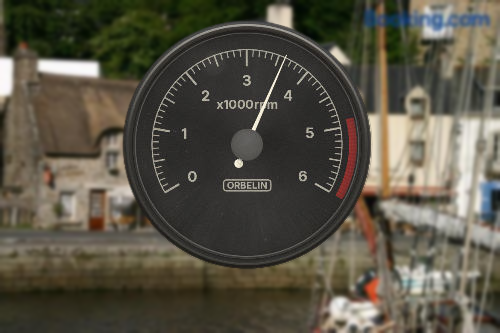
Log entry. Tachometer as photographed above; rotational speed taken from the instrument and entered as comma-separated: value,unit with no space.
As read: 3600,rpm
